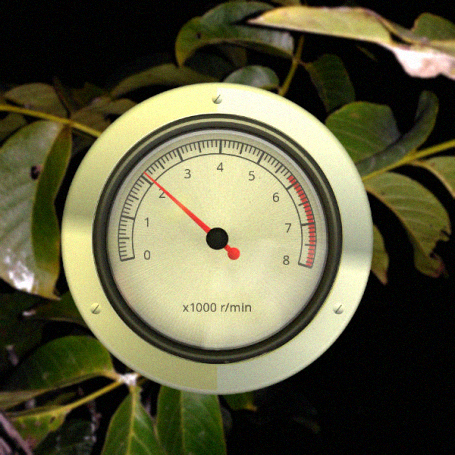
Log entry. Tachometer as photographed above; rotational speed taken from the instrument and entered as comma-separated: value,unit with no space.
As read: 2100,rpm
